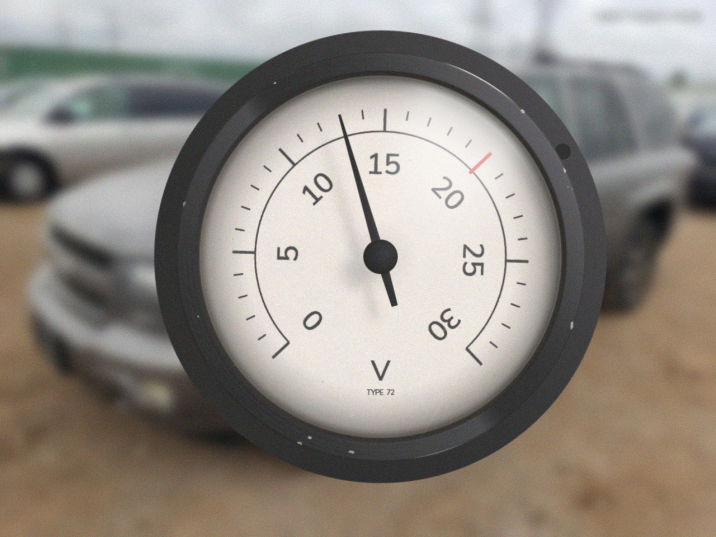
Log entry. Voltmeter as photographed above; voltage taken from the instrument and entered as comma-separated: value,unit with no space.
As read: 13,V
